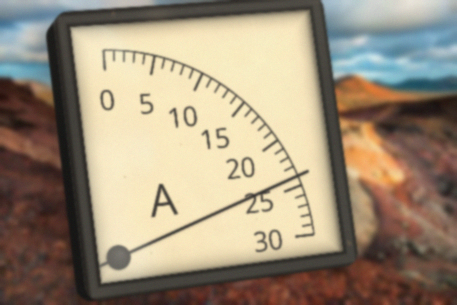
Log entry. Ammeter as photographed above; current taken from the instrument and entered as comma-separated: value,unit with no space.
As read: 24,A
